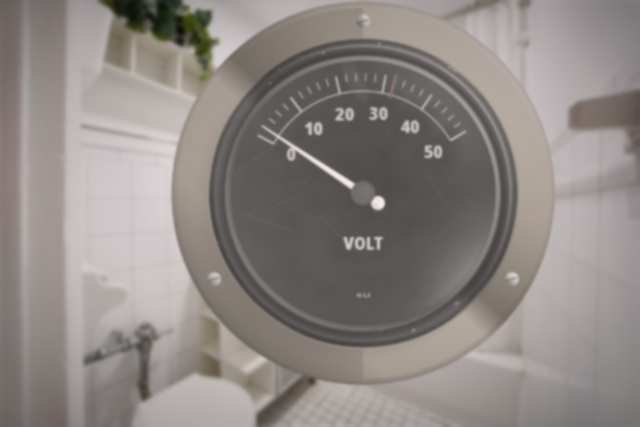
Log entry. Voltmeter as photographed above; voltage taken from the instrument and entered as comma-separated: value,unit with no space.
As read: 2,V
